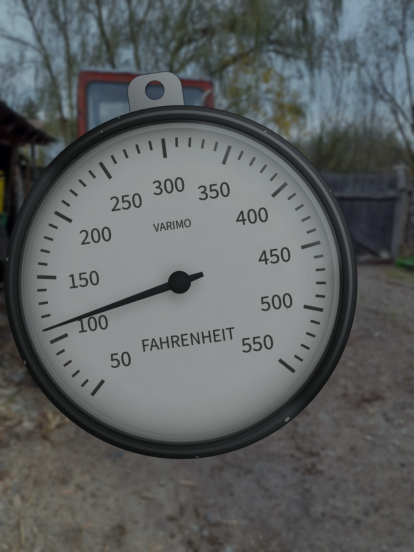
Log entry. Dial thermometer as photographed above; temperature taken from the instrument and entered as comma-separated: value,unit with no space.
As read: 110,°F
